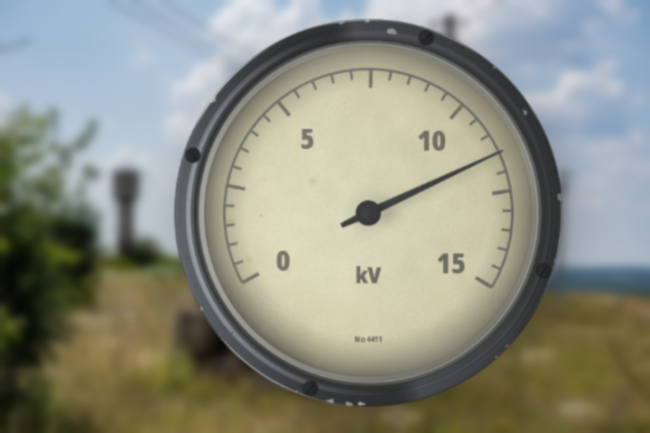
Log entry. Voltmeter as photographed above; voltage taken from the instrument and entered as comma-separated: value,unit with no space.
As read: 11.5,kV
